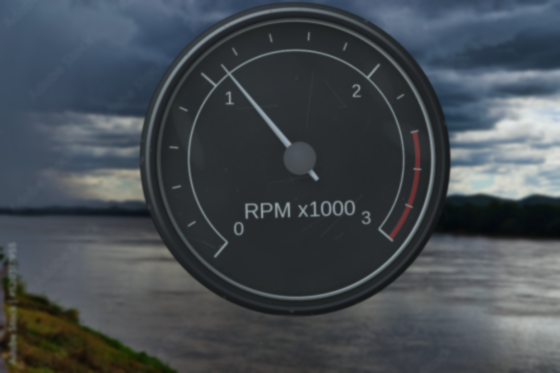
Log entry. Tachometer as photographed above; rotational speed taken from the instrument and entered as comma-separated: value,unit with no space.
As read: 1100,rpm
